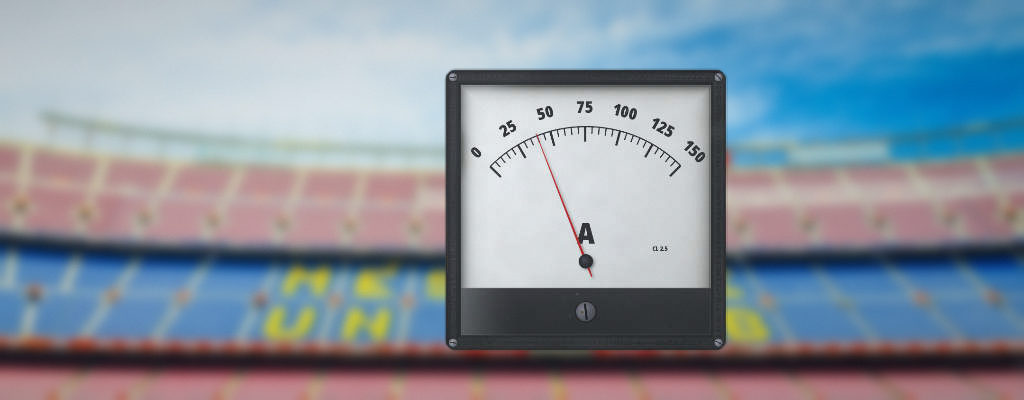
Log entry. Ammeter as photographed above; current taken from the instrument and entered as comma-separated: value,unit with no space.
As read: 40,A
